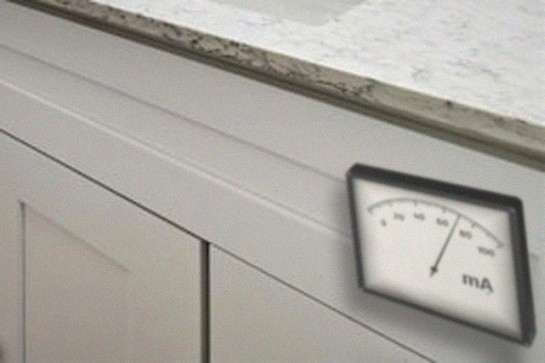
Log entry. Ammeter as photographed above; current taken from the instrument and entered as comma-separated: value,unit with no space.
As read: 70,mA
